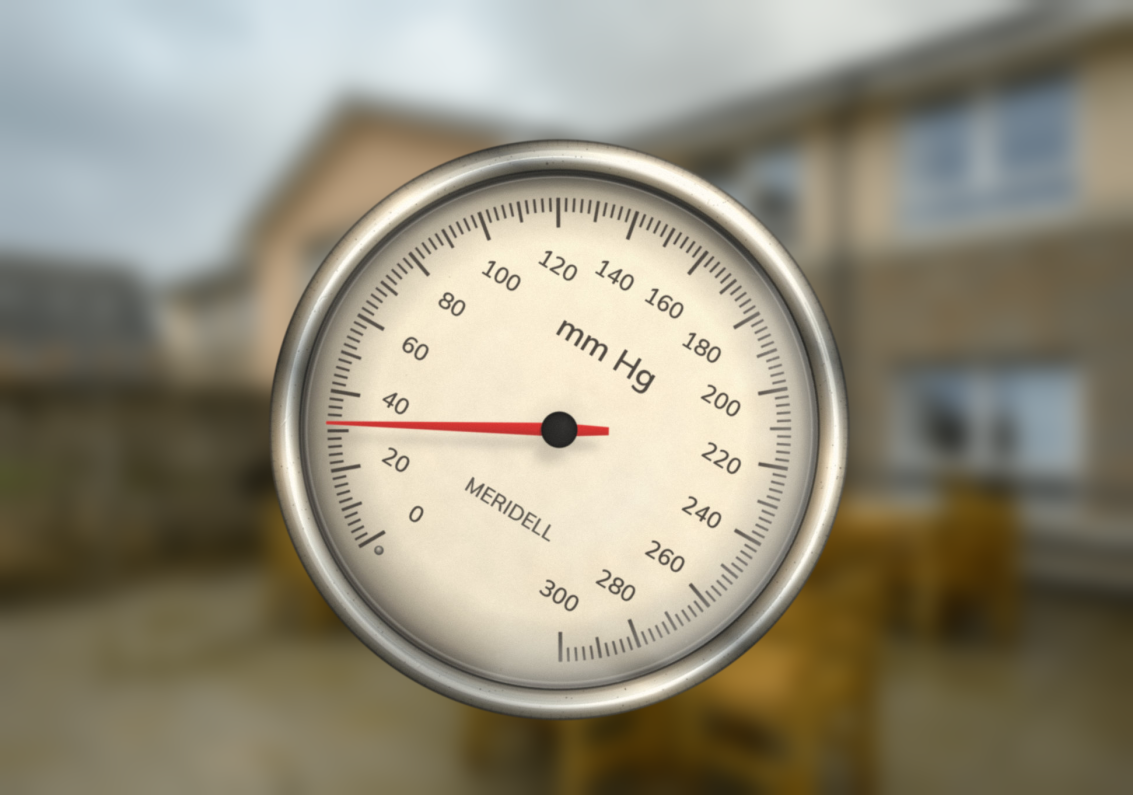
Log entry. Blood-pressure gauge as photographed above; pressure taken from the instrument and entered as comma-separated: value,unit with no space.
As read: 32,mmHg
